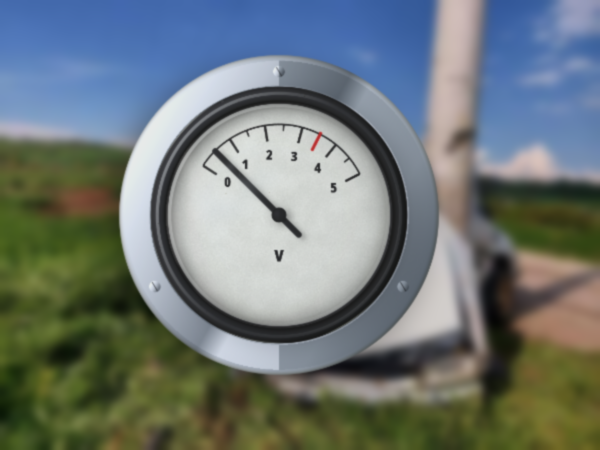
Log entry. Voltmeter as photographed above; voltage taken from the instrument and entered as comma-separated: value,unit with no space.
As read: 0.5,V
